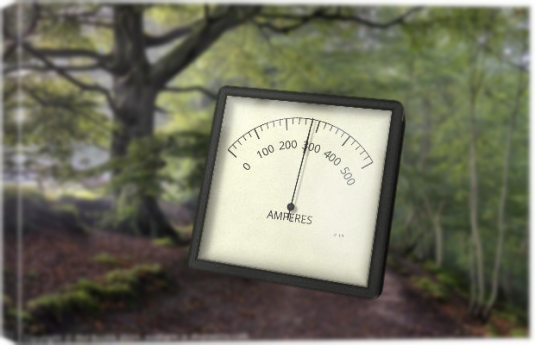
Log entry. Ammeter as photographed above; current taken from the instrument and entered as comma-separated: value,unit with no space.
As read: 280,A
